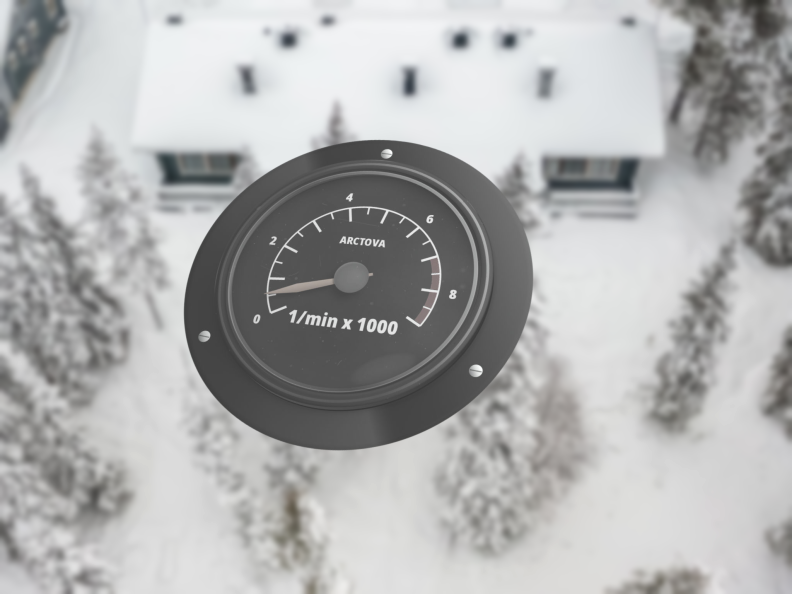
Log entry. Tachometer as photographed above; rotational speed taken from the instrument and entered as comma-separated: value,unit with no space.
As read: 500,rpm
